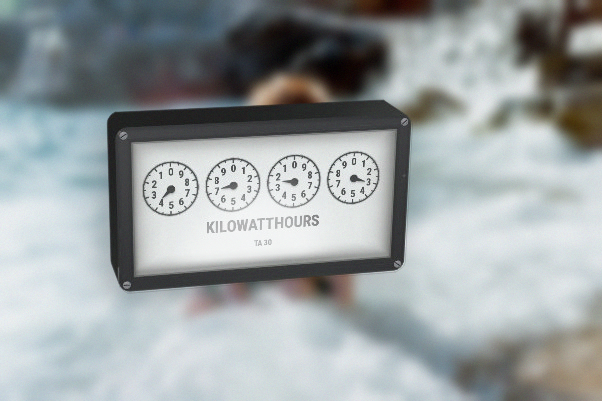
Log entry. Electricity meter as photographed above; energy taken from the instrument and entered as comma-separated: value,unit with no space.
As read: 3723,kWh
